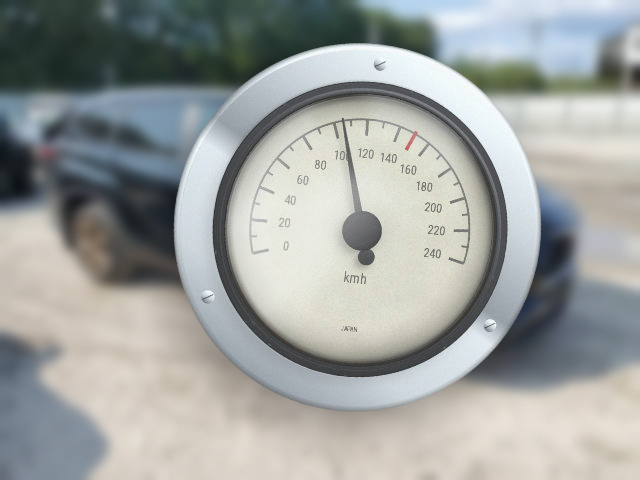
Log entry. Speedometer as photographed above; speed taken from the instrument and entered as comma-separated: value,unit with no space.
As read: 105,km/h
